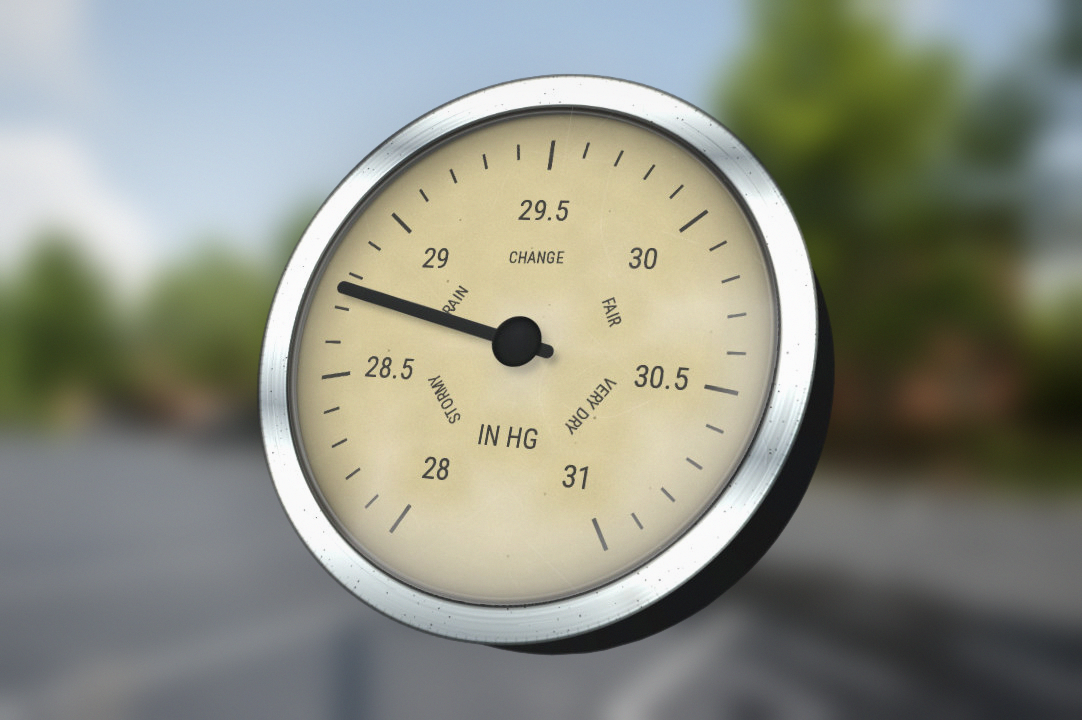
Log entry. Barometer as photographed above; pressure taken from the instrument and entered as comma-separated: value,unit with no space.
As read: 28.75,inHg
